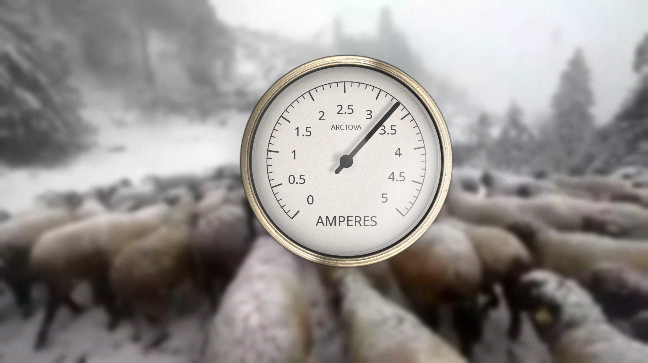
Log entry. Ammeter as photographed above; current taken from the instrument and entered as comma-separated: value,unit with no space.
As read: 3.3,A
